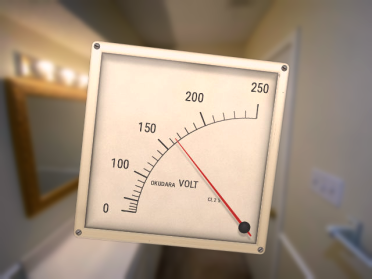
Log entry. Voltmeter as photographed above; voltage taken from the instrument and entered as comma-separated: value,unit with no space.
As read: 165,V
